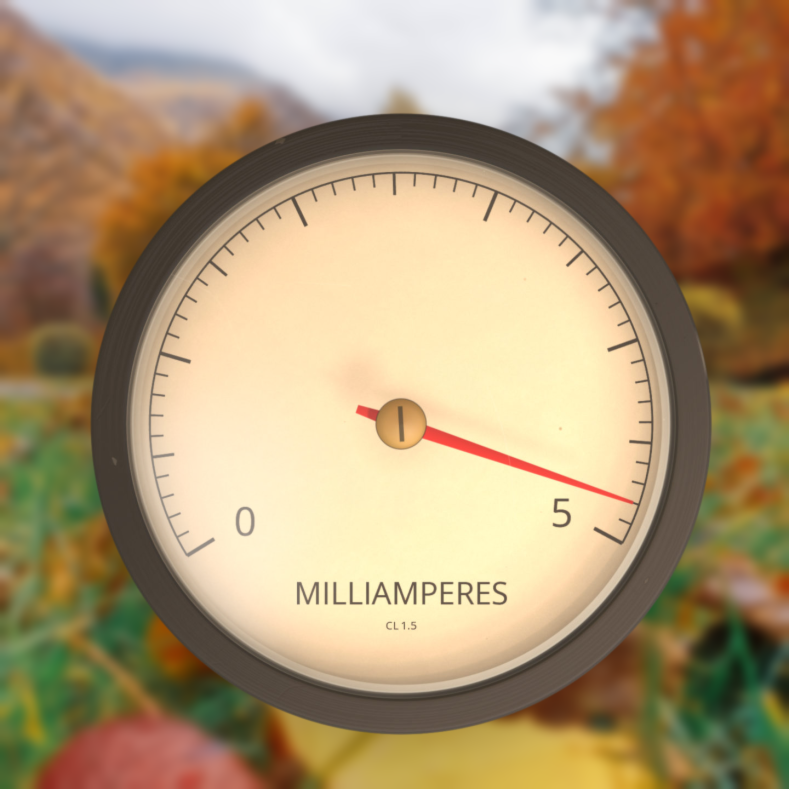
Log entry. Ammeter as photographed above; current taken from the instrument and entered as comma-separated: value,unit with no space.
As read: 4.8,mA
